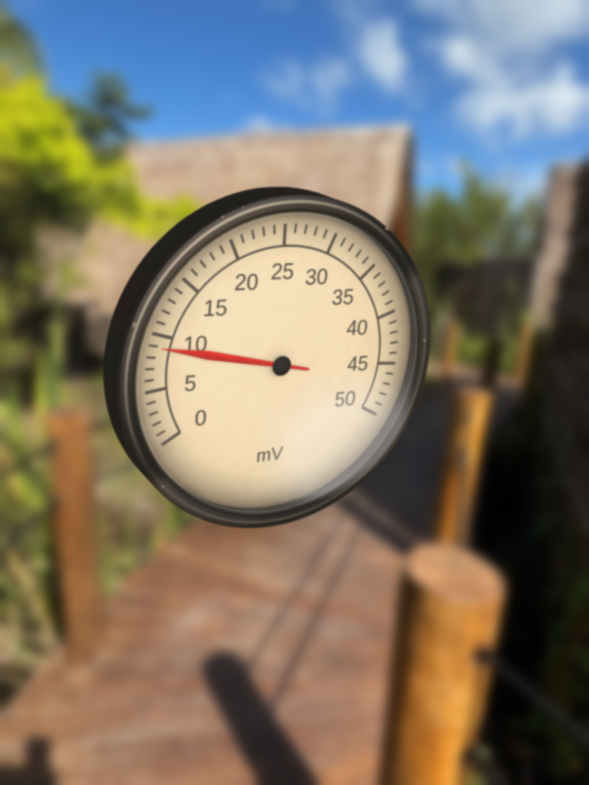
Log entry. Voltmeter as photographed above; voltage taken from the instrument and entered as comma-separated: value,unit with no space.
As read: 9,mV
